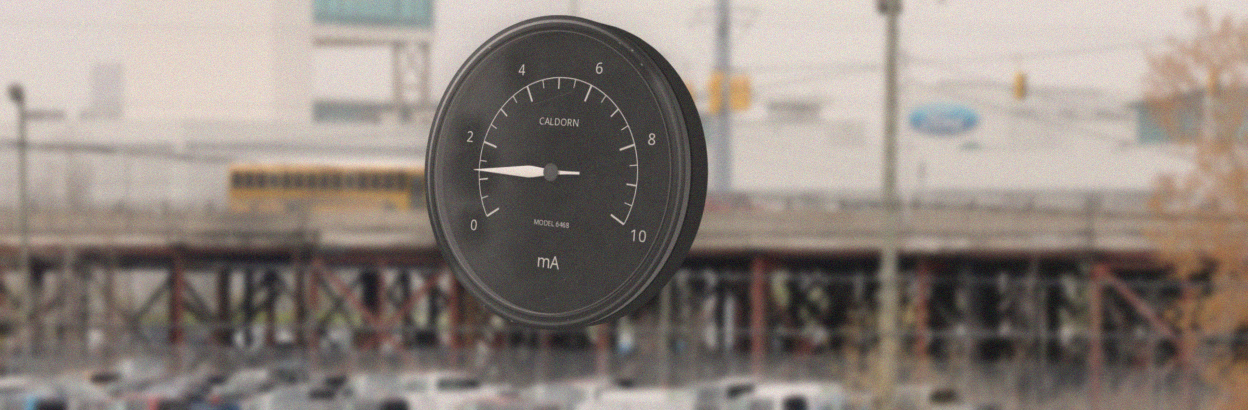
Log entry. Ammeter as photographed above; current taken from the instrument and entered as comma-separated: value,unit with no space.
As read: 1.25,mA
